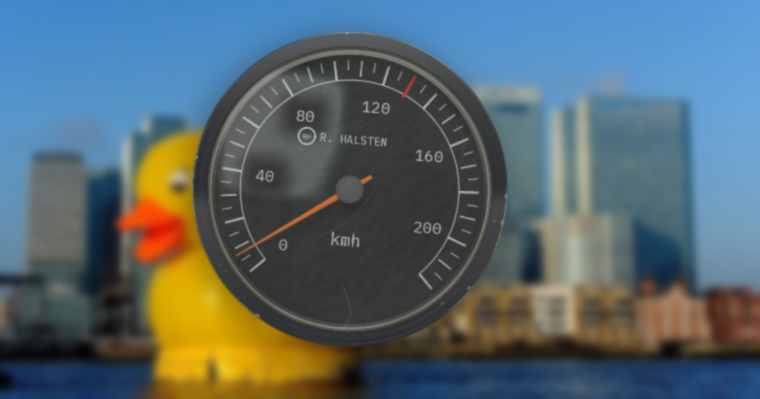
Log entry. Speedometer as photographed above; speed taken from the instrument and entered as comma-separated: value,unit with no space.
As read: 7.5,km/h
